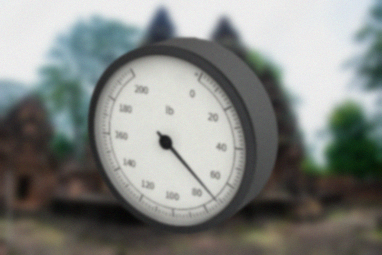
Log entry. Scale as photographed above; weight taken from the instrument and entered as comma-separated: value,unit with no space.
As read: 70,lb
